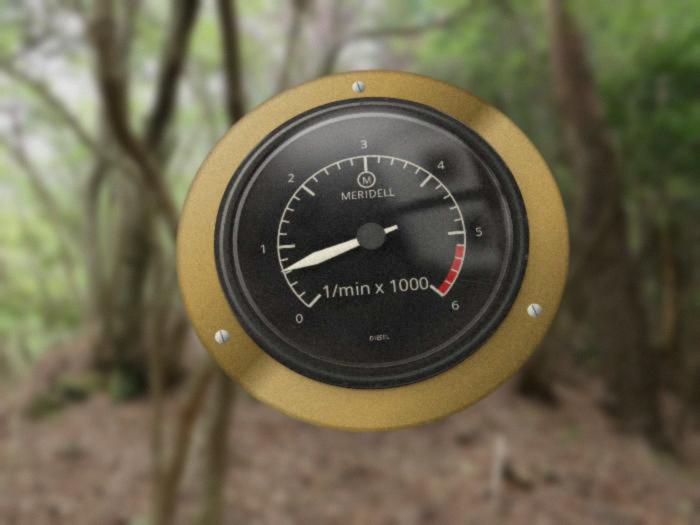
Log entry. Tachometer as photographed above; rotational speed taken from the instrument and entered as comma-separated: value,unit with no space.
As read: 600,rpm
